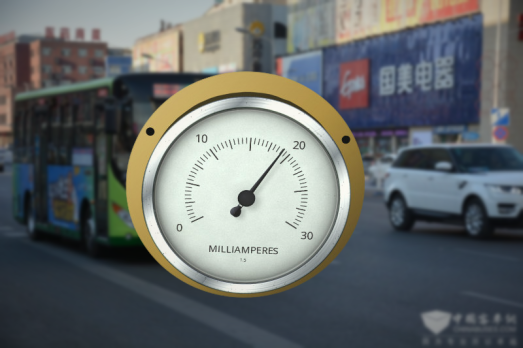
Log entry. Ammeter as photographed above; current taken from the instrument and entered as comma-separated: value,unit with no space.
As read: 19,mA
